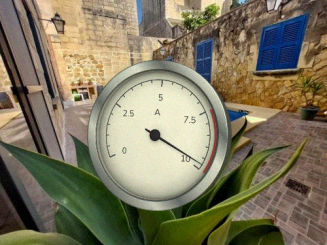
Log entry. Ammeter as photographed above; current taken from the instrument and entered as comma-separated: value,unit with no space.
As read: 9.75,A
